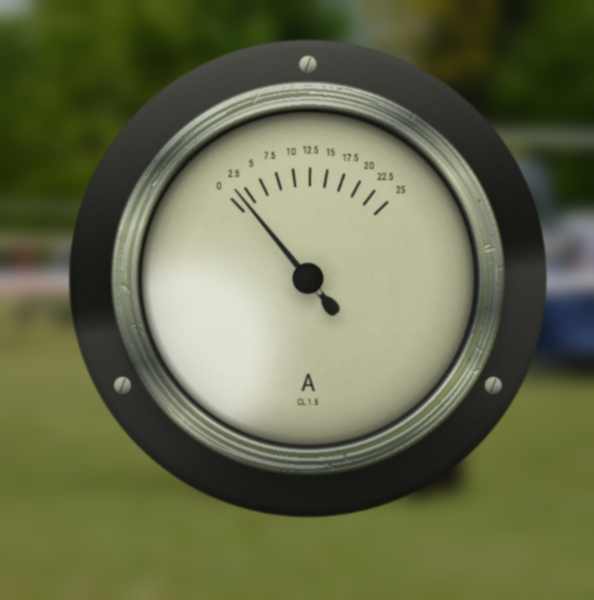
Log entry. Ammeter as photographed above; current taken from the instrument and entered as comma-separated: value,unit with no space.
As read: 1.25,A
